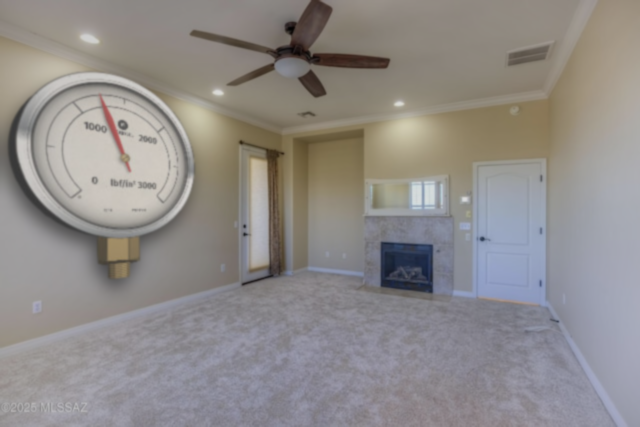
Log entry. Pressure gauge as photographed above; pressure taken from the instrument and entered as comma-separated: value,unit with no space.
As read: 1250,psi
